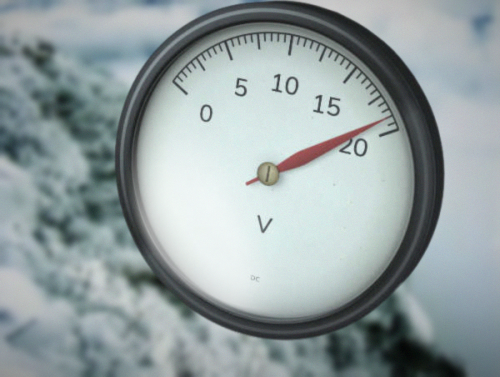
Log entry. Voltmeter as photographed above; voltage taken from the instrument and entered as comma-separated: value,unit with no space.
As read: 19,V
